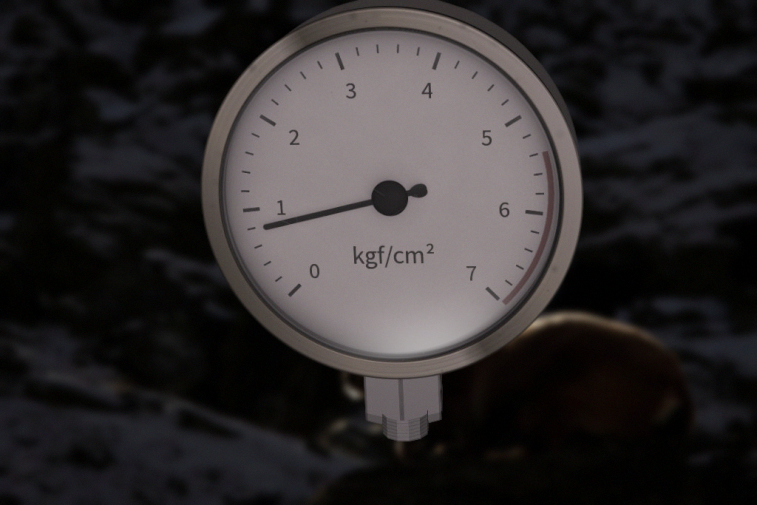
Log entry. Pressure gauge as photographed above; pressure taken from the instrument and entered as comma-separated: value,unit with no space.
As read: 0.8,kg/cm²
